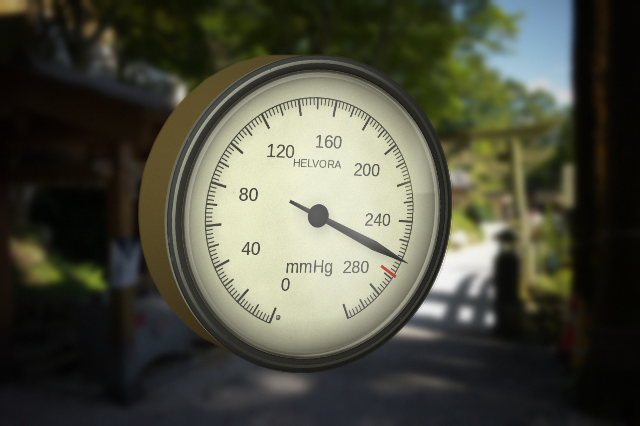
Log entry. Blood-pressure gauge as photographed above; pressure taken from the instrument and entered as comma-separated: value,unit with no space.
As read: 260,mmHg
